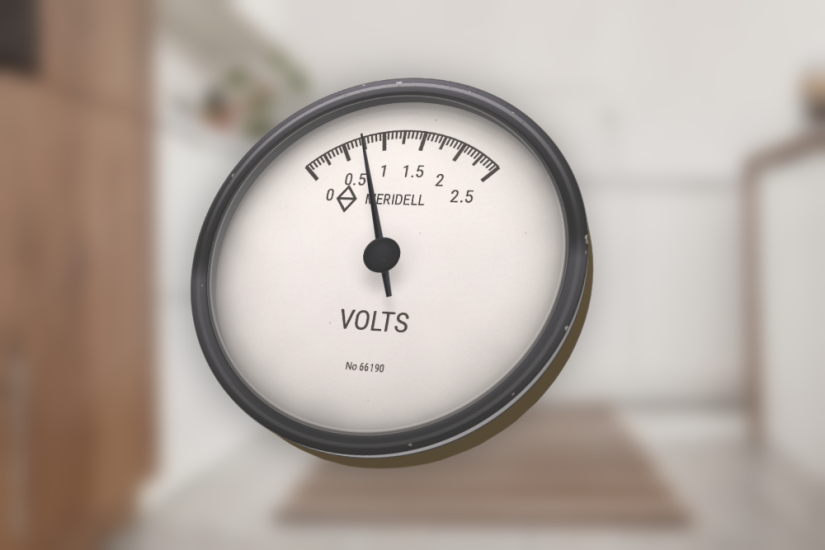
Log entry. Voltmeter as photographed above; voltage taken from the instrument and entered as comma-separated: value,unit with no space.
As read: 0.75,V
